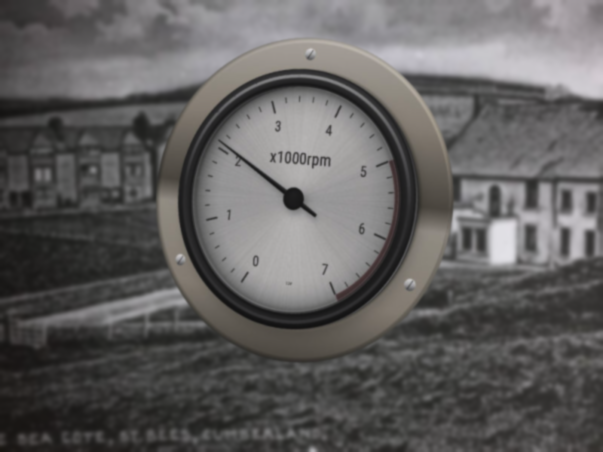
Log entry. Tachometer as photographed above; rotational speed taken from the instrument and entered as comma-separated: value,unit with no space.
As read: 2100,rpm
